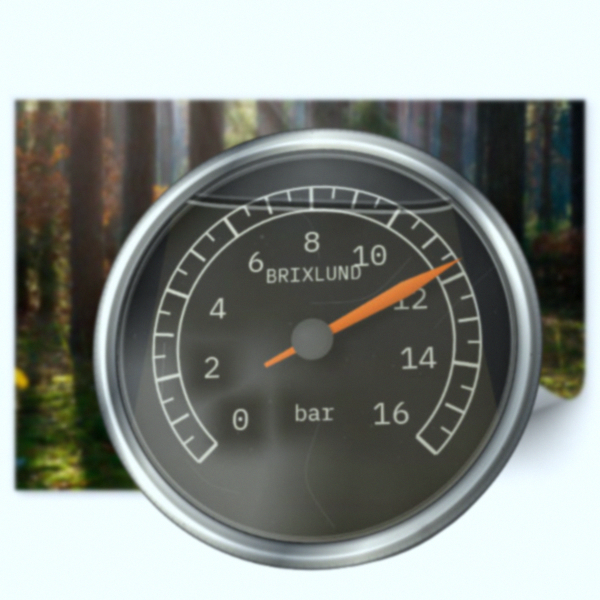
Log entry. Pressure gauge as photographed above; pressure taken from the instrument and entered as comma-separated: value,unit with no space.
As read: 11.75,bar
